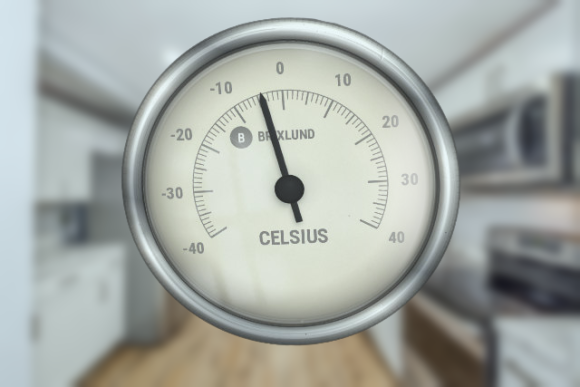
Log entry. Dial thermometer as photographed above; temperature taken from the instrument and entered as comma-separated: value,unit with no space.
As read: -4,°C
